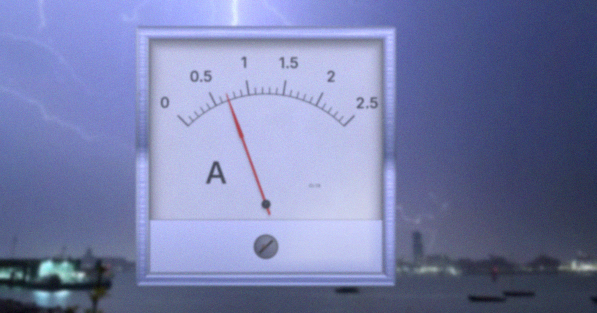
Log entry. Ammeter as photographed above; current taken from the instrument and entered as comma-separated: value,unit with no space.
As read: 0.7,A
